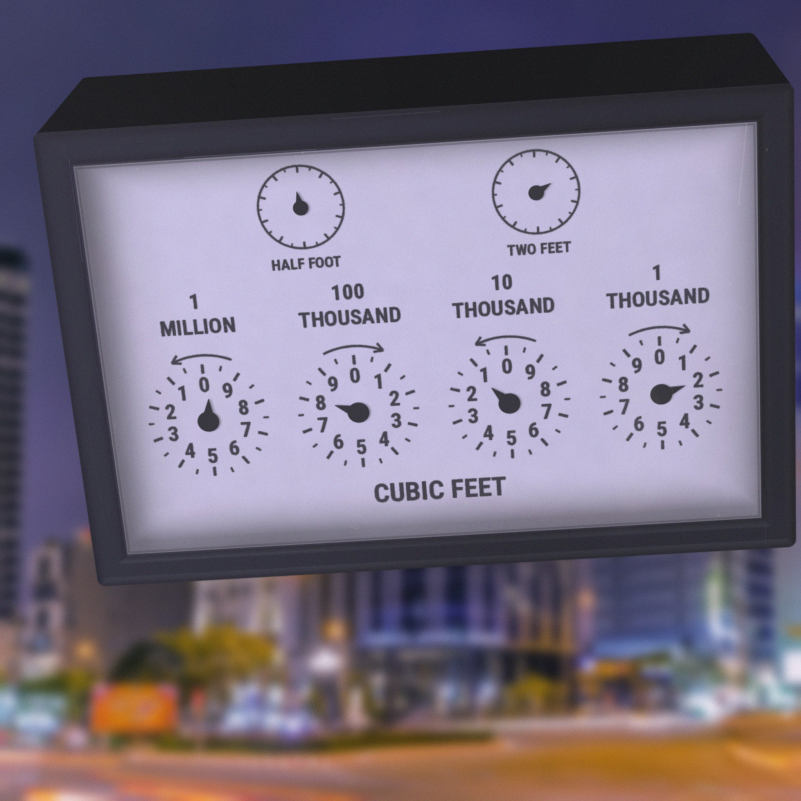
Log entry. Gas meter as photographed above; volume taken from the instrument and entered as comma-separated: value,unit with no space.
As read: 981200,ft³
